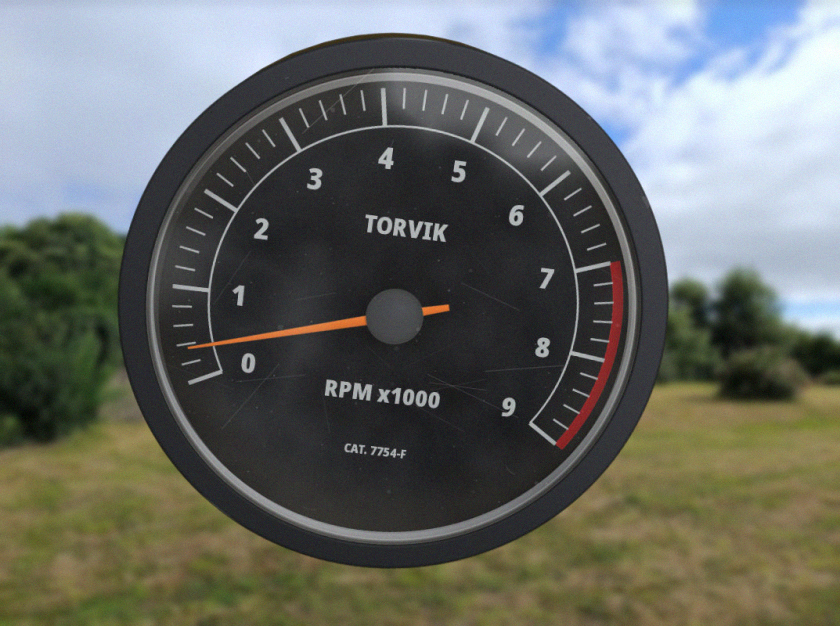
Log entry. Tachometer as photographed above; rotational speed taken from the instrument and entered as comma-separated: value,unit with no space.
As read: 400,rpm
